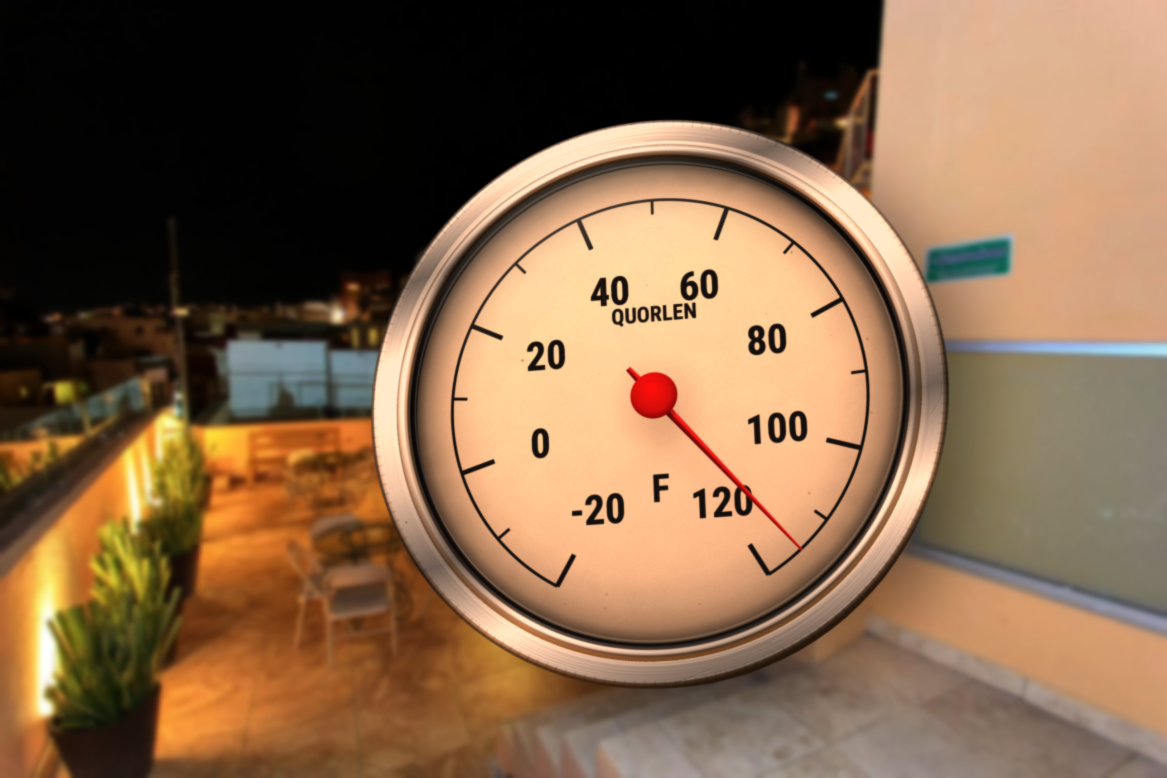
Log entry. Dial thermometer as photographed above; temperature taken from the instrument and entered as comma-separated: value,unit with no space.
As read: 115,°F
